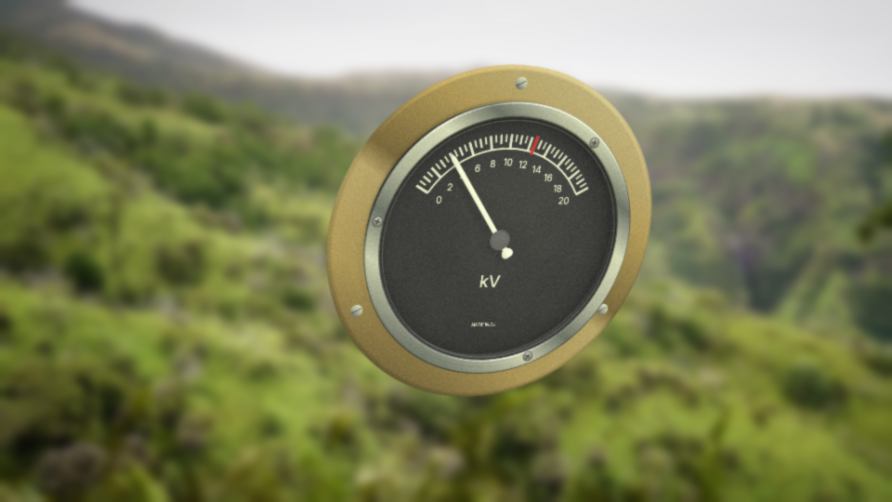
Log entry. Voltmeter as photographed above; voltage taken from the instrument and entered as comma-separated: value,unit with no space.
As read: 4,kV
